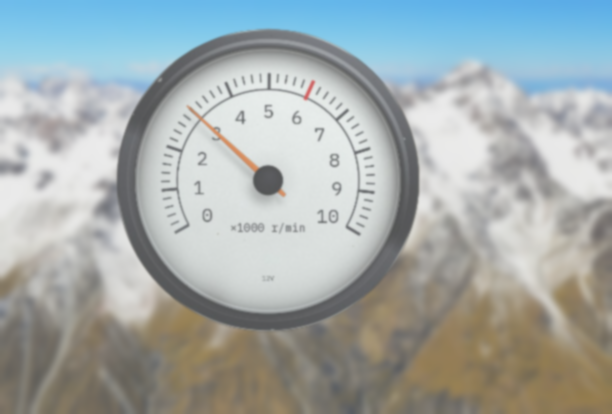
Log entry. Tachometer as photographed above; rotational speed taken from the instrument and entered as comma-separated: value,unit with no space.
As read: 3000,rpm
